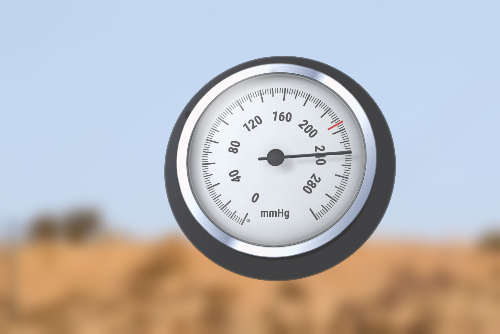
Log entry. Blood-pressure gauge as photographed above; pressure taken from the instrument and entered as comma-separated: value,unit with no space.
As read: 240,mmHg
